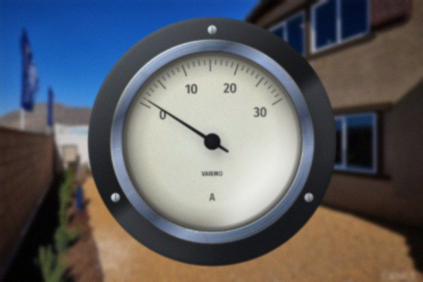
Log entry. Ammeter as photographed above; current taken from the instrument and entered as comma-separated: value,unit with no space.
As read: 1,A
